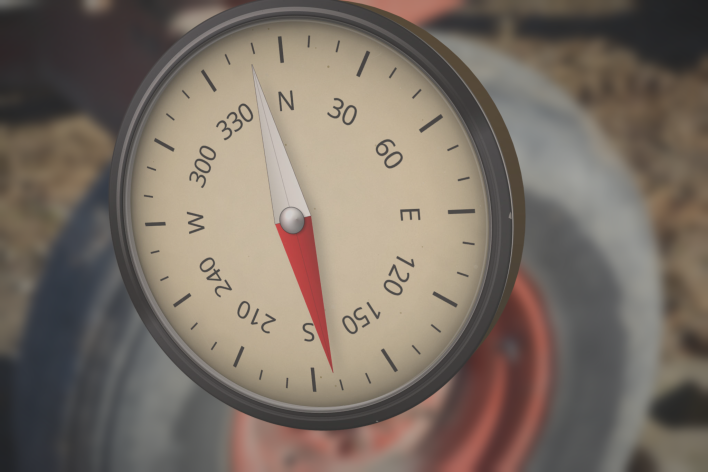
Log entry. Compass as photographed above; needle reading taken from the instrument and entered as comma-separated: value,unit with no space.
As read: 170,°
